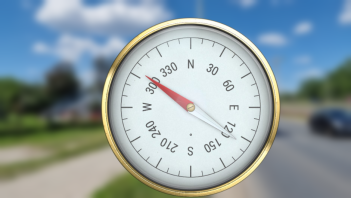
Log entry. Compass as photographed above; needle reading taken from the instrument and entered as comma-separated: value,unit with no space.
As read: 305,°
